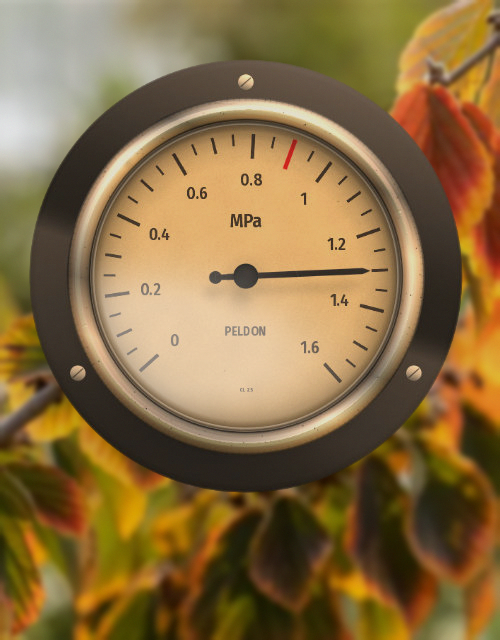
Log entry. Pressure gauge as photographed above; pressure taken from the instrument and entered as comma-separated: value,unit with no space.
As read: 1.3,MPa
